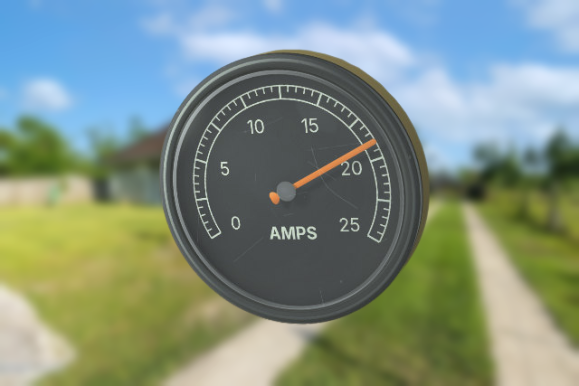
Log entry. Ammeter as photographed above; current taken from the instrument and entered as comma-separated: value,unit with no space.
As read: 19,A
